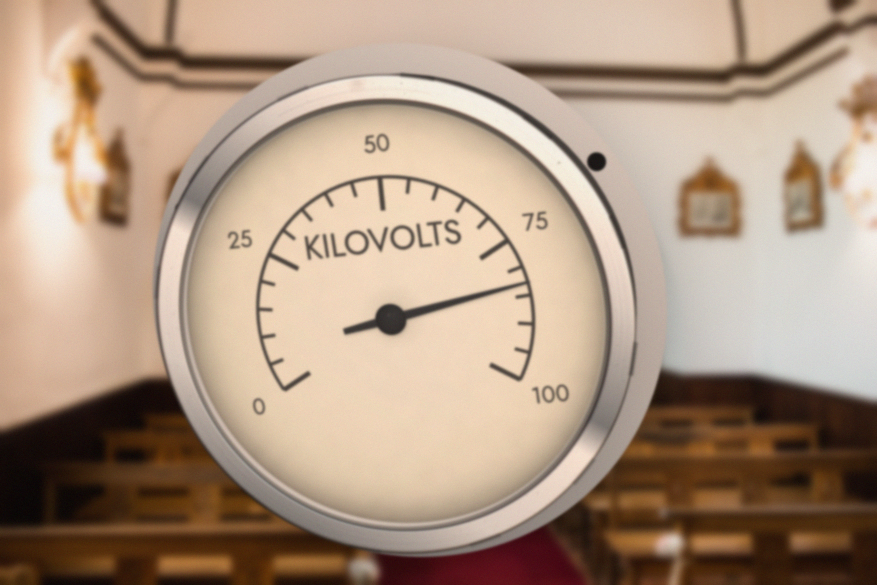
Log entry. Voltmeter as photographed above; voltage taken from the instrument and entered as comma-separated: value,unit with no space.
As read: 82.5,kV
